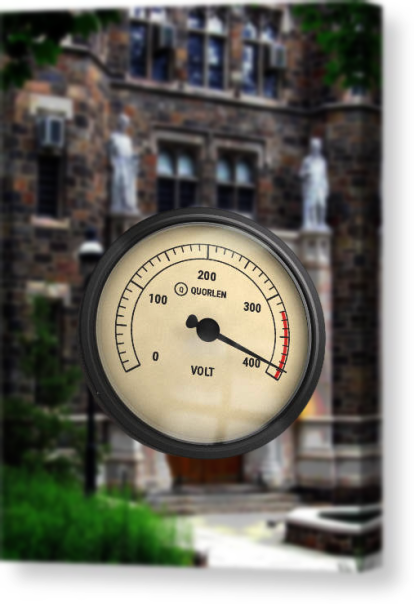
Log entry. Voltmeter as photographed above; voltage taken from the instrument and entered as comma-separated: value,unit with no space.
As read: 390,V
